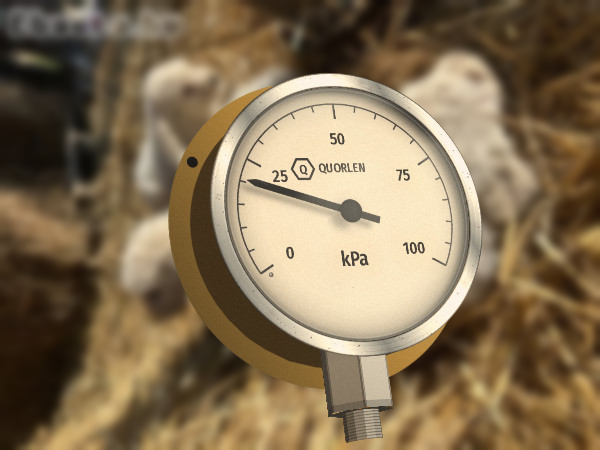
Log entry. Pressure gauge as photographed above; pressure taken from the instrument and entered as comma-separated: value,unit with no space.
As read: 20,kPa
